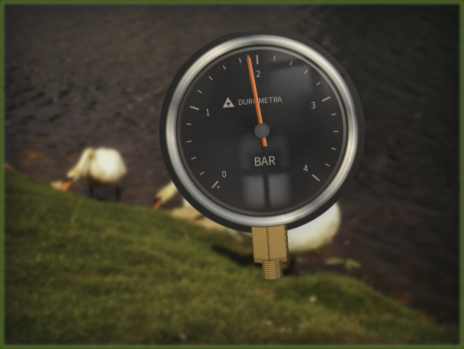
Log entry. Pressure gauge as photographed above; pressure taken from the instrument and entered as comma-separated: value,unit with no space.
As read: 1.9,bar
